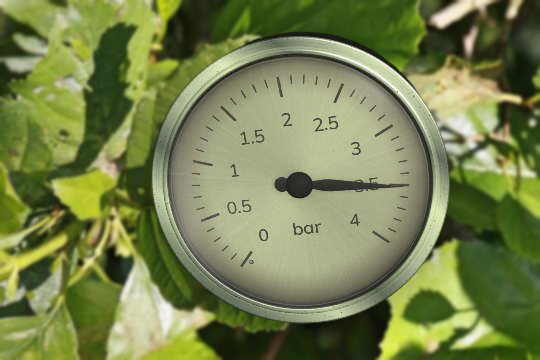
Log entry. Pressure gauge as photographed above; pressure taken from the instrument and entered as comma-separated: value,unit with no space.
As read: 3.5,bar
